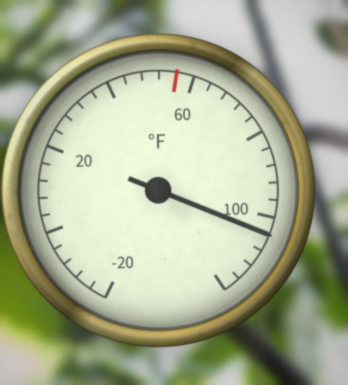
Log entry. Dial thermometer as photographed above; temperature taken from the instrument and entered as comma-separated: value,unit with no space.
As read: 104,°F
